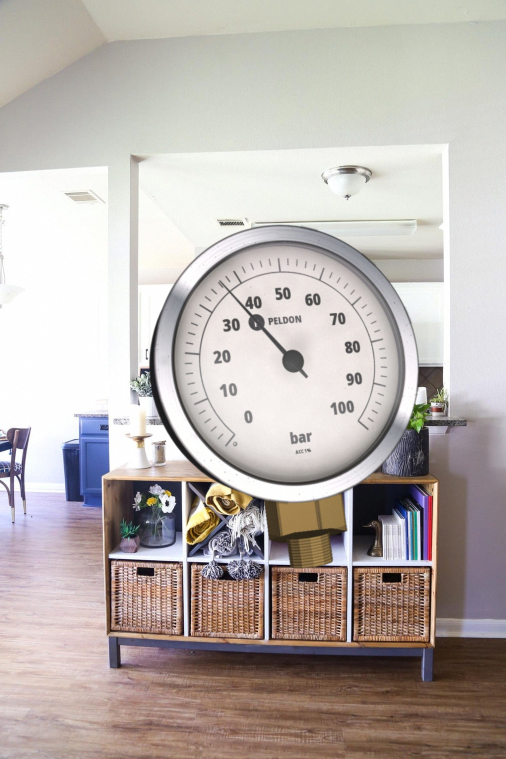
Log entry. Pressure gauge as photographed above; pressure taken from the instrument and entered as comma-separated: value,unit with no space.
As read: 36,bar
